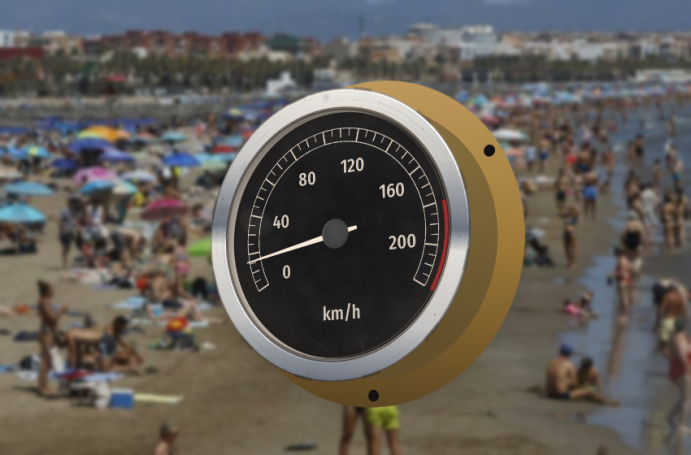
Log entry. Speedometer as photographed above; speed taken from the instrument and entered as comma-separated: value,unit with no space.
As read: 15,km/h
